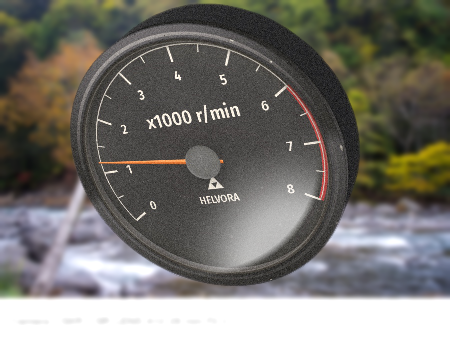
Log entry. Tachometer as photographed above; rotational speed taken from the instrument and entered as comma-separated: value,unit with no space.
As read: 1250,rpm
